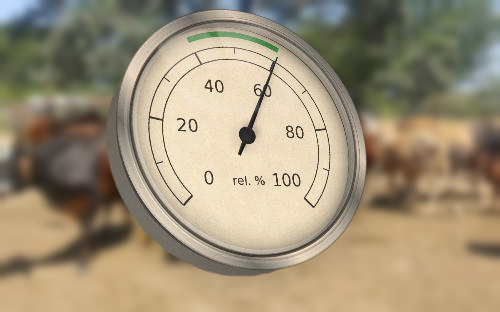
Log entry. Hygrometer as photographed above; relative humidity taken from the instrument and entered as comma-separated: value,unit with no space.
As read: 60,%
